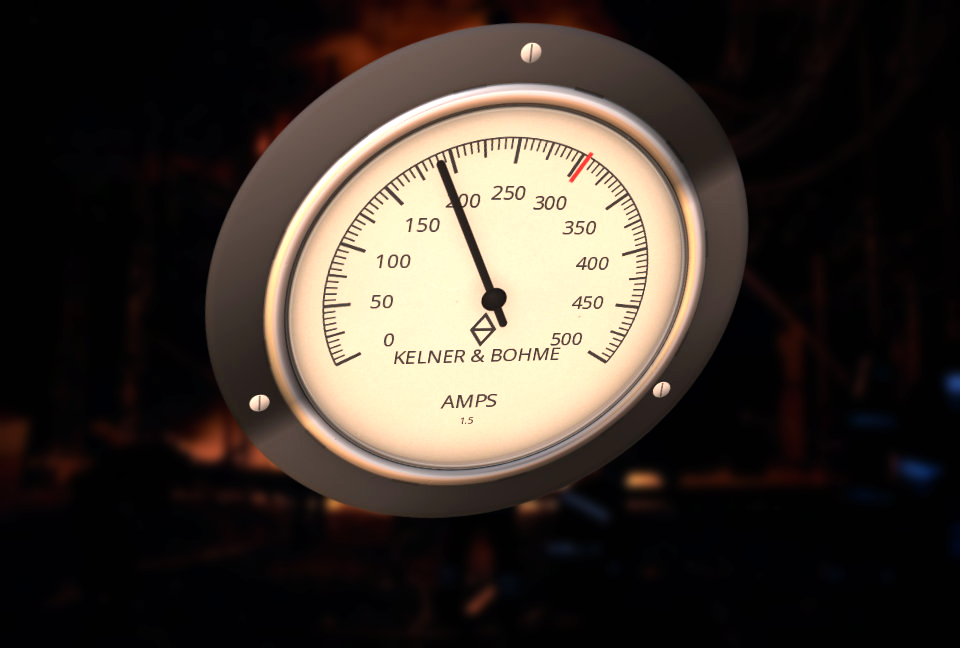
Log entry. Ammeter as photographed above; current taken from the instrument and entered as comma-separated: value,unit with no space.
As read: 190,A
